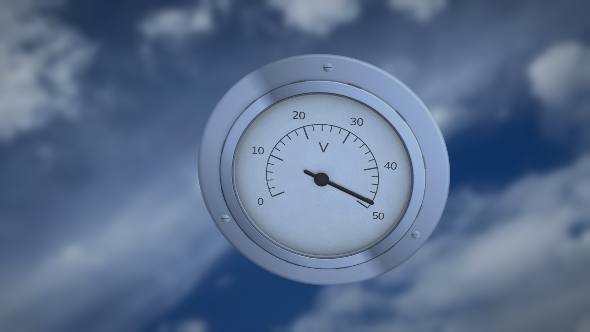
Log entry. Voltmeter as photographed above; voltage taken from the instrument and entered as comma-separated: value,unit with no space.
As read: 48,V
